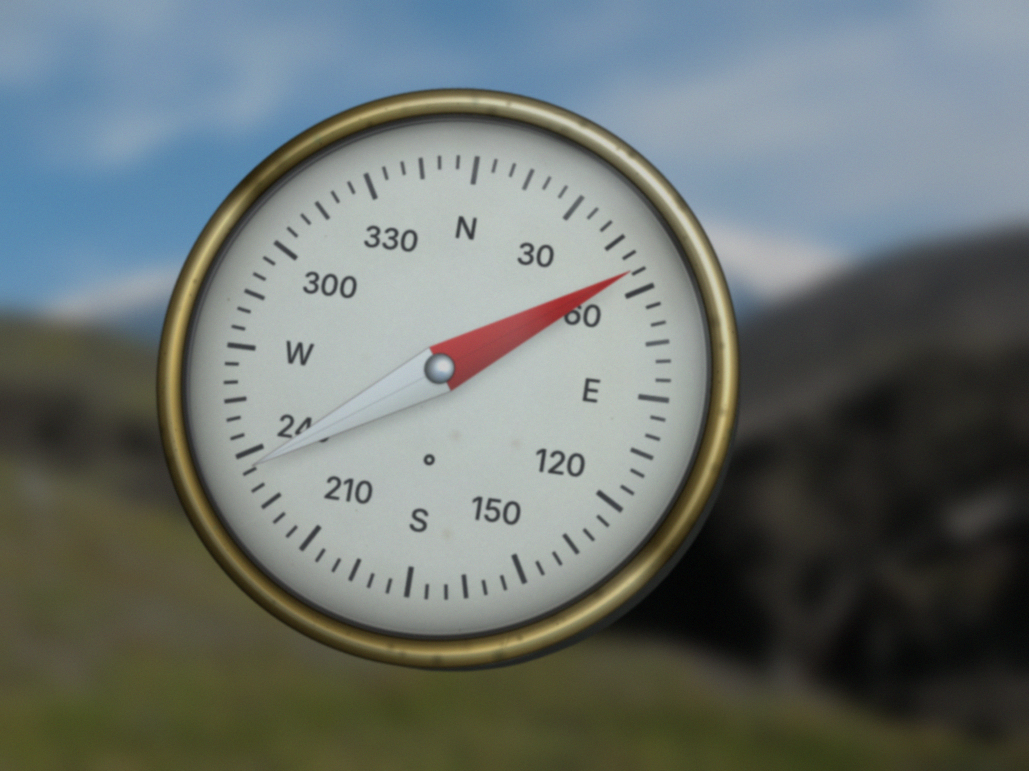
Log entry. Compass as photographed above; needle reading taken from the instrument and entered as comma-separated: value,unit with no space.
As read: 55,°
